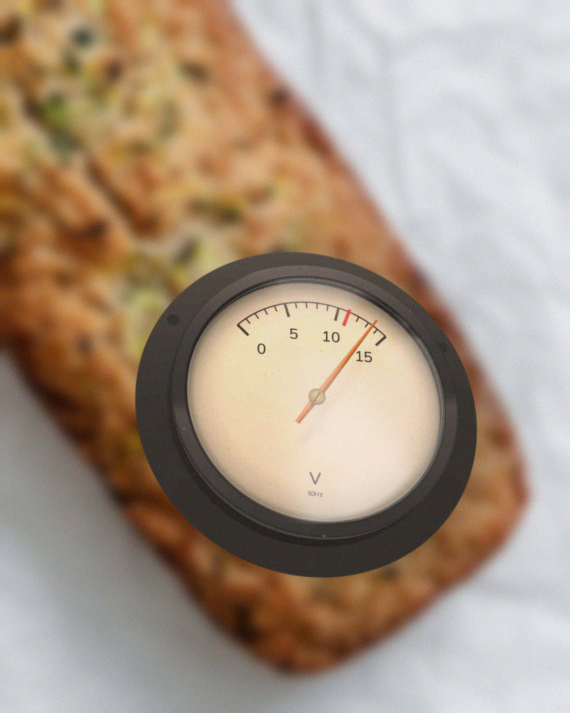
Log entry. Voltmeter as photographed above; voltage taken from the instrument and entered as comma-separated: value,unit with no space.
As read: 13.5,V
